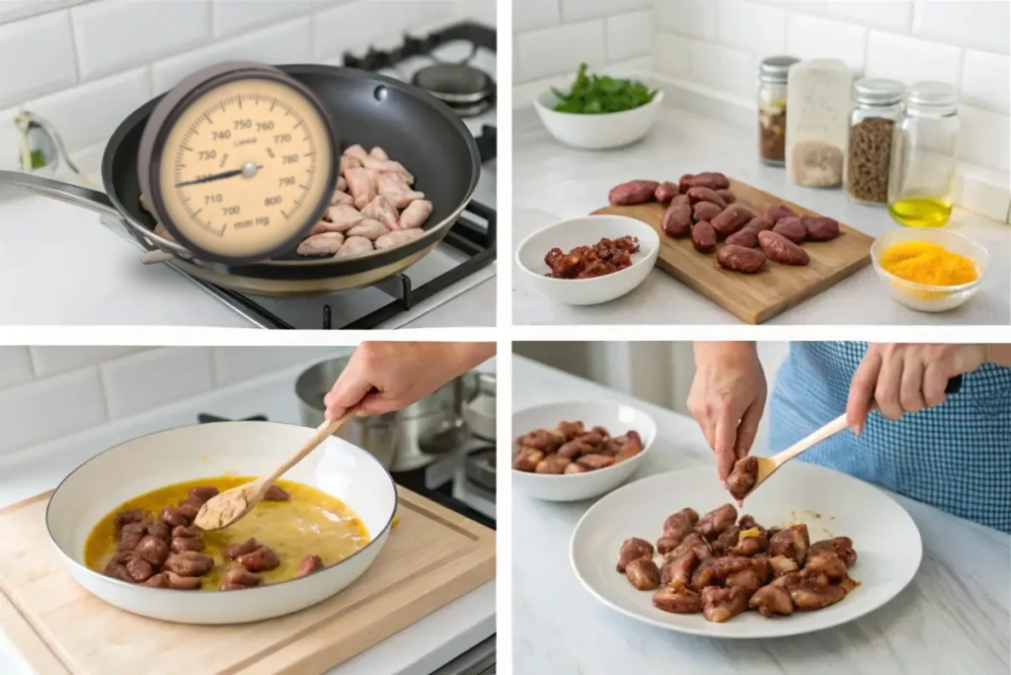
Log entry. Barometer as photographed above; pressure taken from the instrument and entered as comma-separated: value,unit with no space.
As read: 720,mmHg
